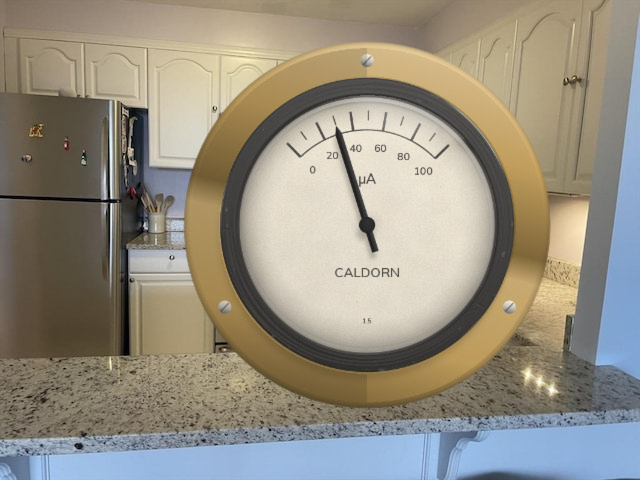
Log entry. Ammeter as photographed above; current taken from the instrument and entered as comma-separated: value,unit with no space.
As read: 30,µA
